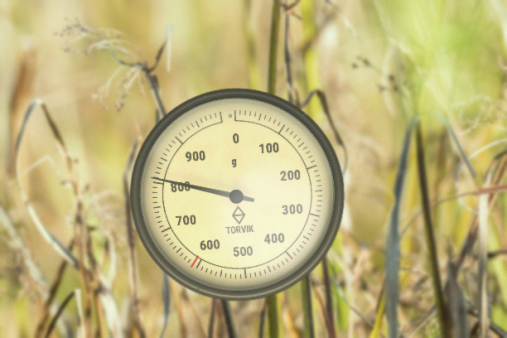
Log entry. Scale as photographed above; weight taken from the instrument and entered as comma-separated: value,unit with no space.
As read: 810,g
